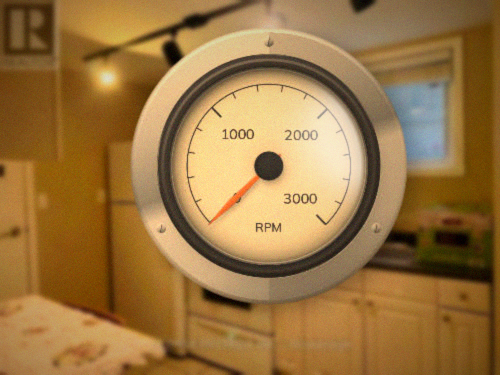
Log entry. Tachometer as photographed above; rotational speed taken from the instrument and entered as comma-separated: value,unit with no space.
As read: 0,rpm
